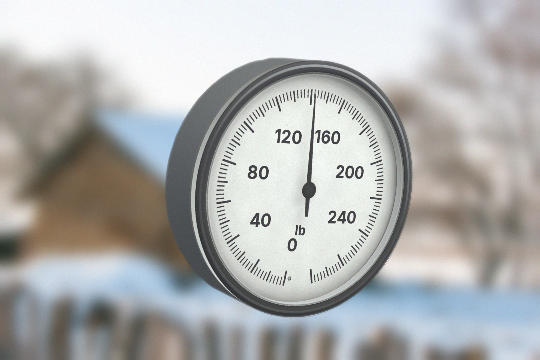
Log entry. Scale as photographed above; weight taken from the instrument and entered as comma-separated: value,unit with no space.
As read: 140,lb
